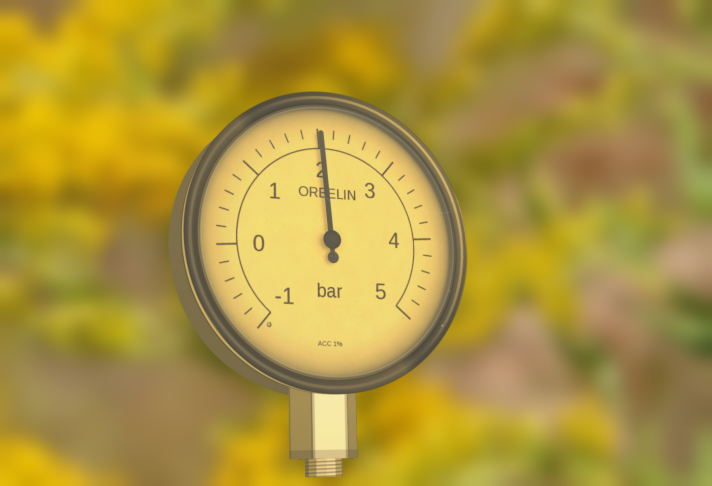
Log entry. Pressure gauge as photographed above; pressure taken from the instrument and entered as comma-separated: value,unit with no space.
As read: 2,bar
